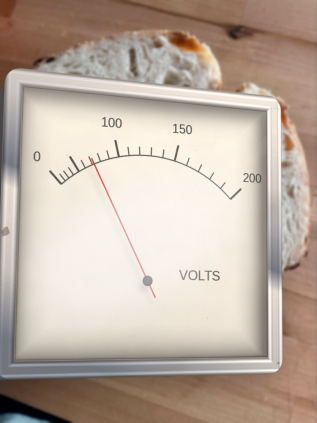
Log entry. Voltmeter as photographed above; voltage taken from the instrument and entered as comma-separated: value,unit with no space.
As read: 70,V
